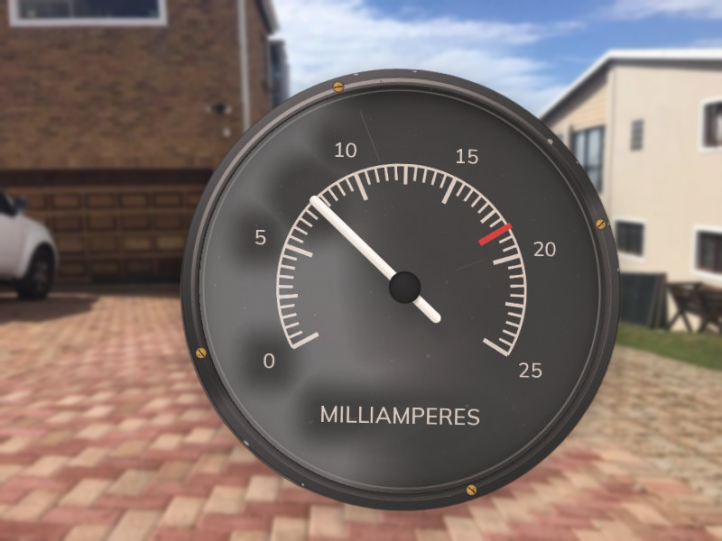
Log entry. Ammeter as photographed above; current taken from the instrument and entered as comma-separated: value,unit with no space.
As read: 7.5,mA
